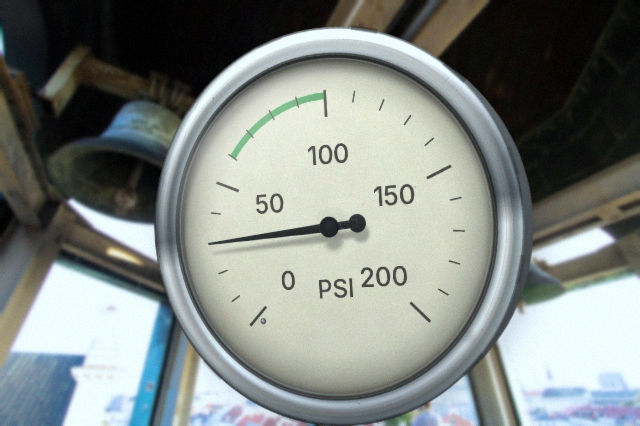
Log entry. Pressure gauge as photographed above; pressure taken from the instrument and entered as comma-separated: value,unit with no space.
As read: 30,psi
